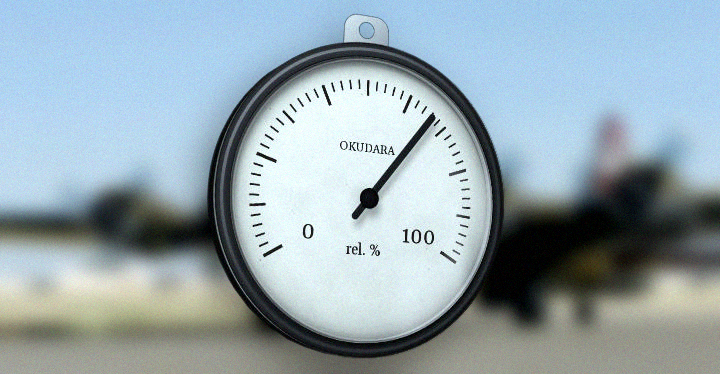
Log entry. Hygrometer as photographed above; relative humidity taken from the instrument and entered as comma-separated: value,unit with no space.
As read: 66,%
